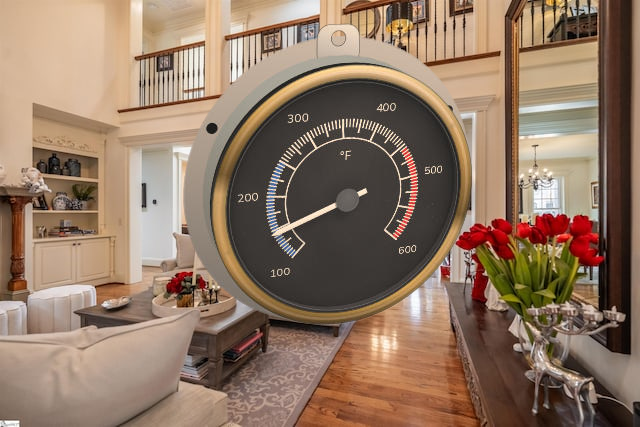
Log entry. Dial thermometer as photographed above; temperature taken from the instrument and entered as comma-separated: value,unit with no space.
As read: 150,°F
